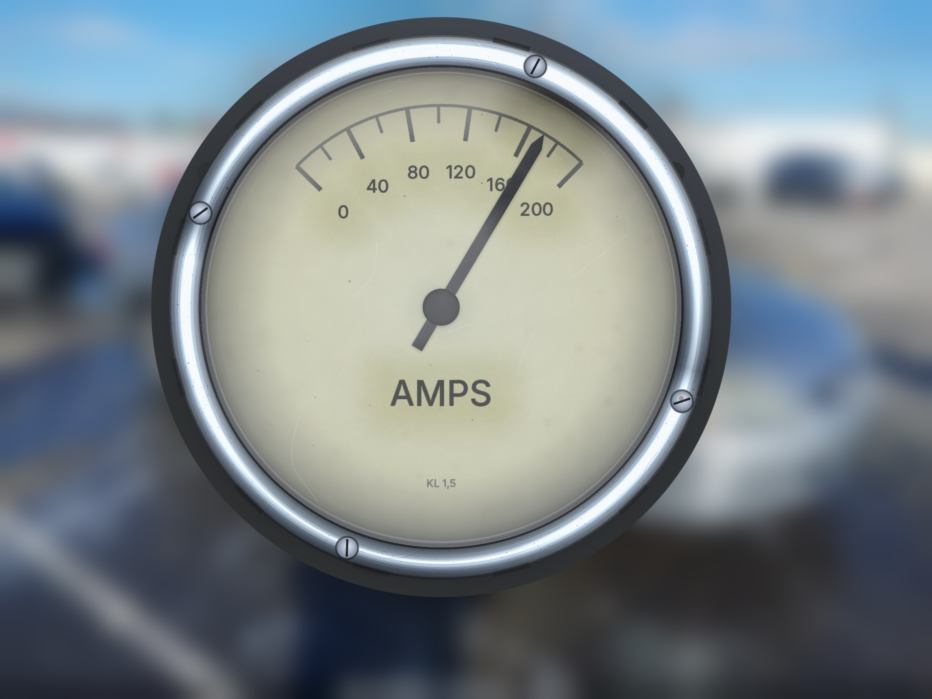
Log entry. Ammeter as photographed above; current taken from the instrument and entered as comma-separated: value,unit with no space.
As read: 170,A
